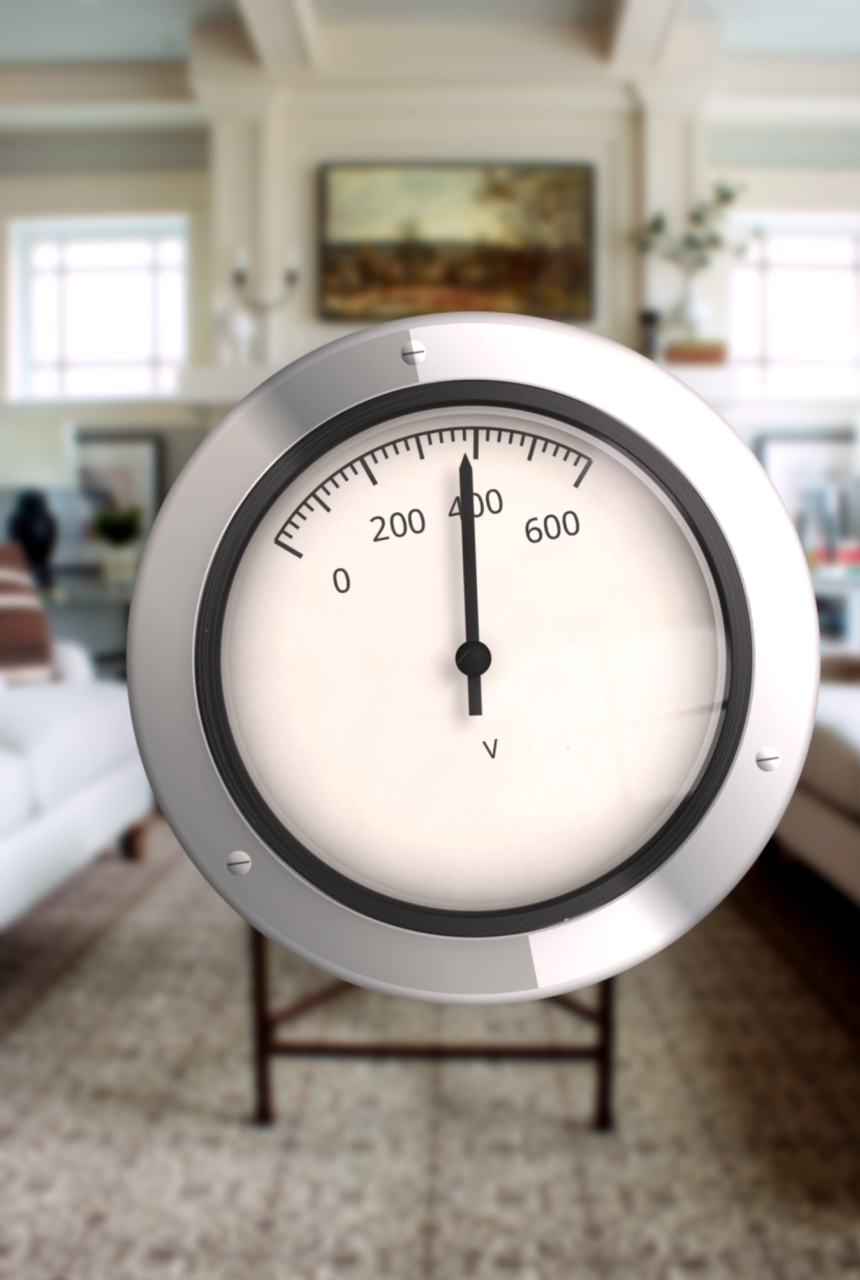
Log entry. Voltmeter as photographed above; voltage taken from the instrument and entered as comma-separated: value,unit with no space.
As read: 380,V
